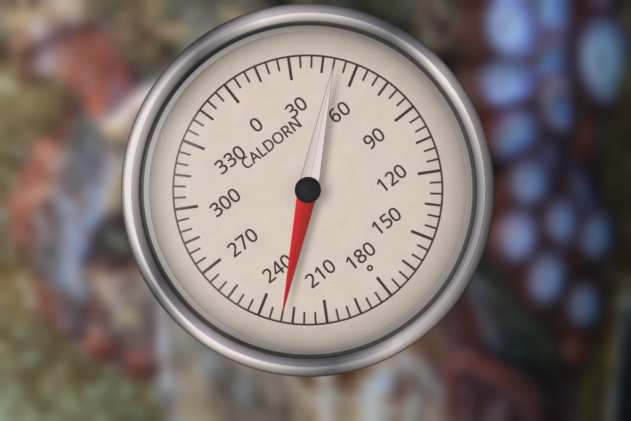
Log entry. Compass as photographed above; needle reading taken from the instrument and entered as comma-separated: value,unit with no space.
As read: 230,°
